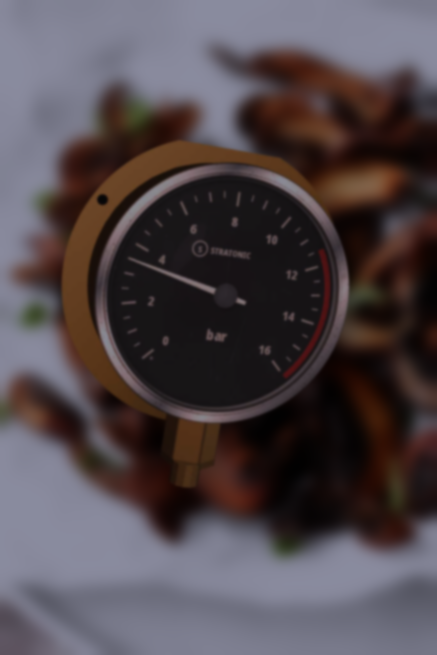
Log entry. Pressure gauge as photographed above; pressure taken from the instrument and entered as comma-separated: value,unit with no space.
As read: 3.5,bar
